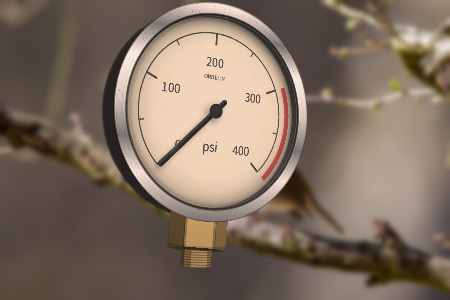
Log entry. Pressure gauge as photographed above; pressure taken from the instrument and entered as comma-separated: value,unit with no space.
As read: 0,psi
